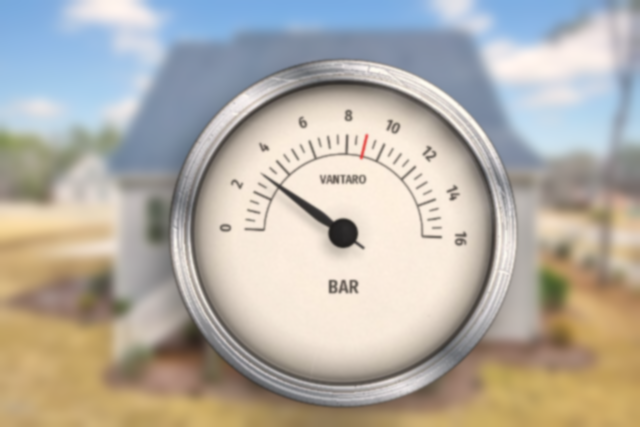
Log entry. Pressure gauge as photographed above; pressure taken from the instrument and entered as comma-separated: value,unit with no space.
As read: 3,bar
